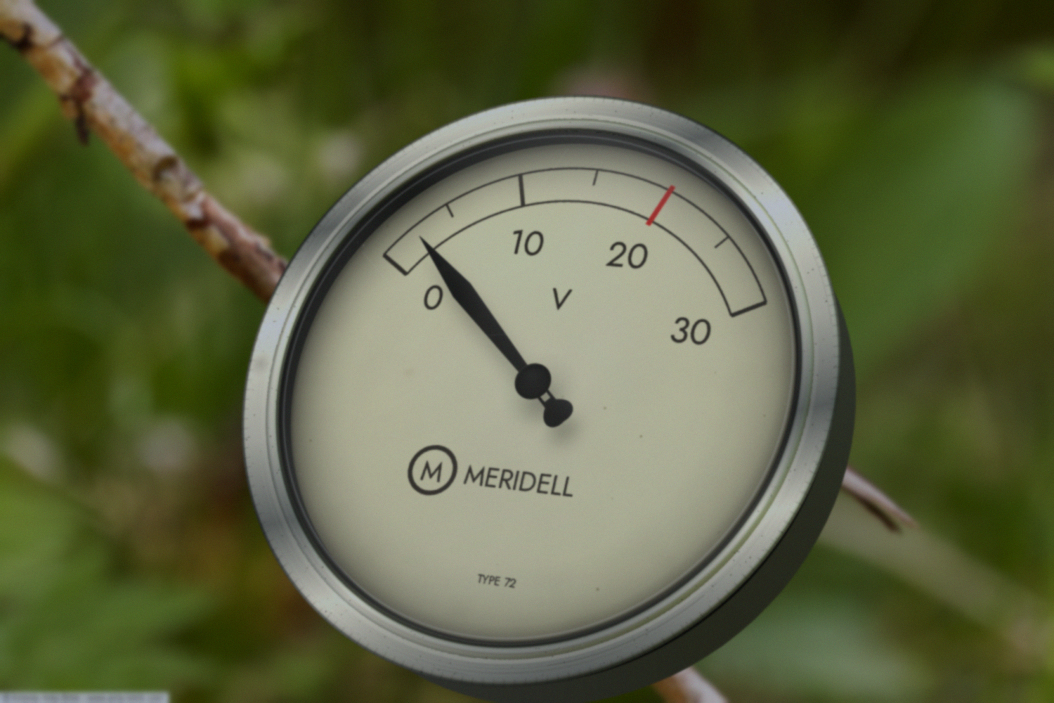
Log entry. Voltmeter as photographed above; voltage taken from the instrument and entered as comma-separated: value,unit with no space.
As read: 2.5,V
